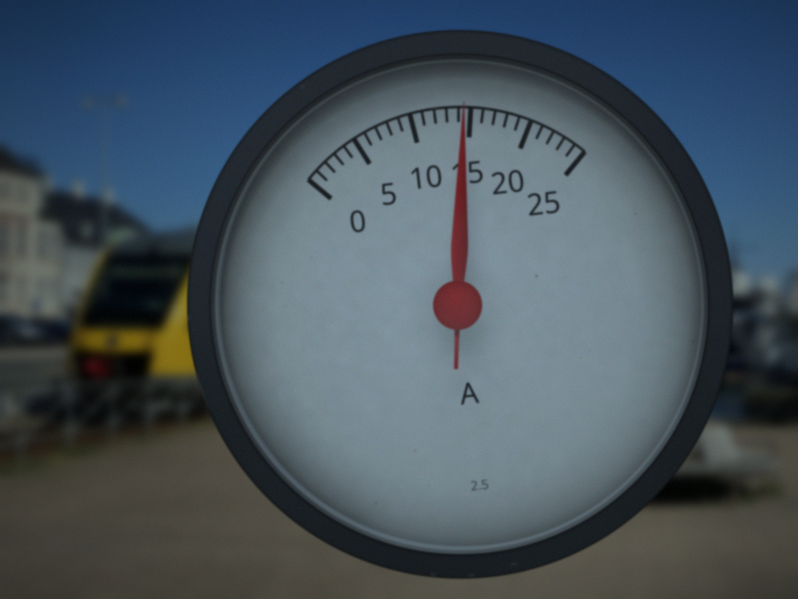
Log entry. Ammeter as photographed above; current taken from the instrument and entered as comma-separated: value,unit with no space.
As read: 14.5,A
